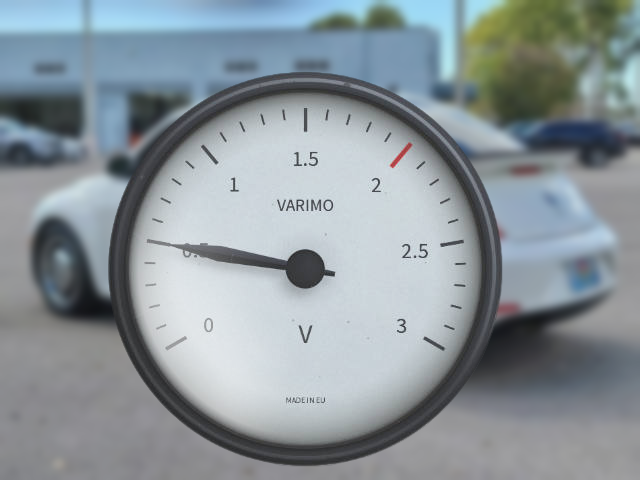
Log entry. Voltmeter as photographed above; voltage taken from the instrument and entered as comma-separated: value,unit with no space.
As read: 0.5,V
